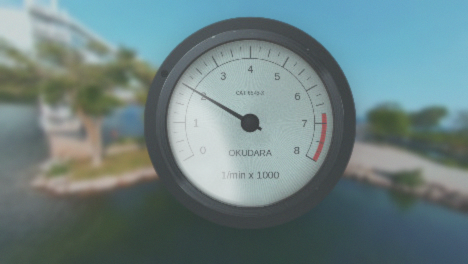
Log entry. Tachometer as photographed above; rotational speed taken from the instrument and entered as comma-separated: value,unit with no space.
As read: 2000,rpm
